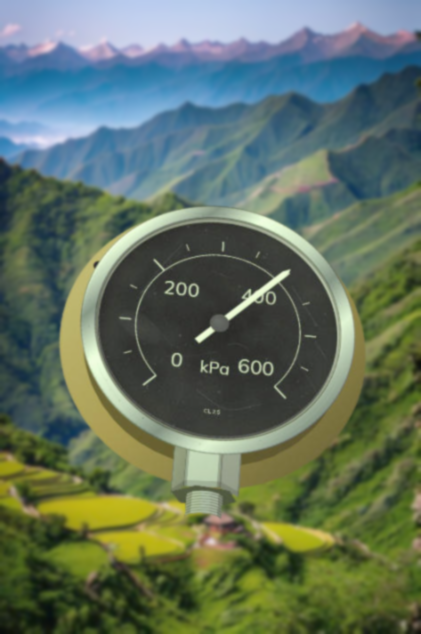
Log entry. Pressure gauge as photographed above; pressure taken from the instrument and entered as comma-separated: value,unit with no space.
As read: 400,kPa
